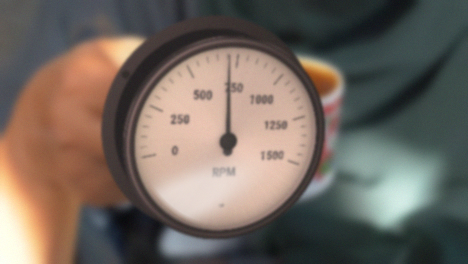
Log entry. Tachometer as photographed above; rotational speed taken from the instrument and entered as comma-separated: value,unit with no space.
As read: 700,rpm
